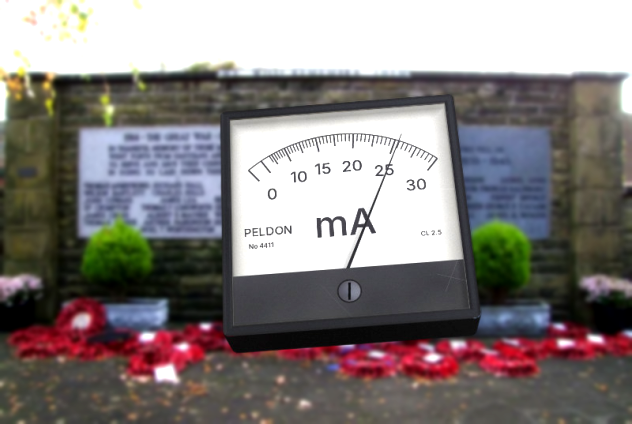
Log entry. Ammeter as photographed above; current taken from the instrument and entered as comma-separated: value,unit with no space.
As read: 25.5,mA
